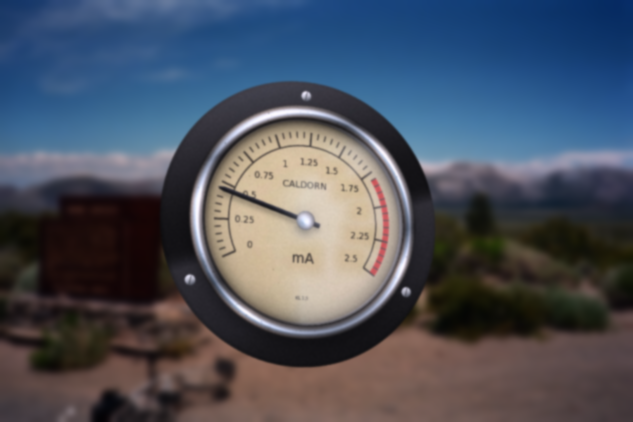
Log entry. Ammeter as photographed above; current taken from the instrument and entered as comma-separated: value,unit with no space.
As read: 0.45,mA
